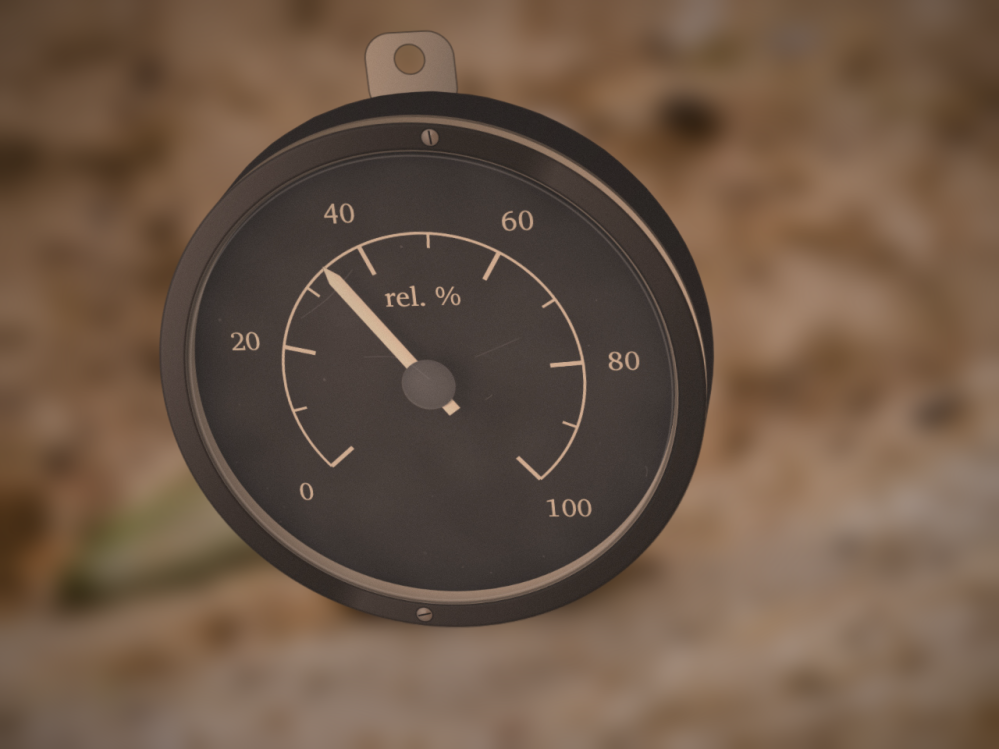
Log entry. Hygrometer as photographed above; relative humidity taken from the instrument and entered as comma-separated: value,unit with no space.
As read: 35,%
